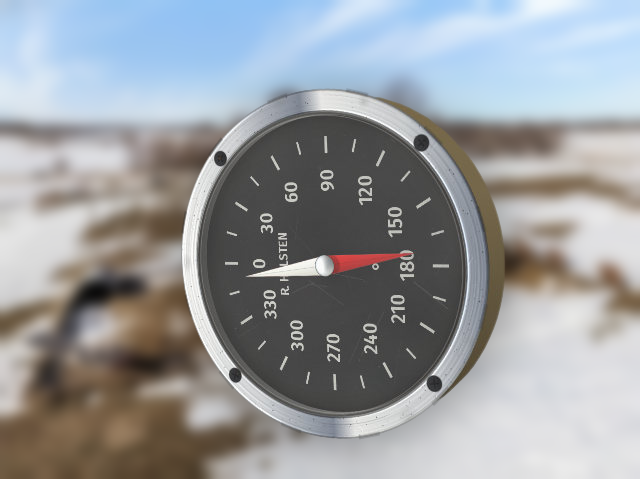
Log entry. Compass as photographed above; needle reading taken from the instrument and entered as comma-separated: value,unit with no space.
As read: 172.5,°
